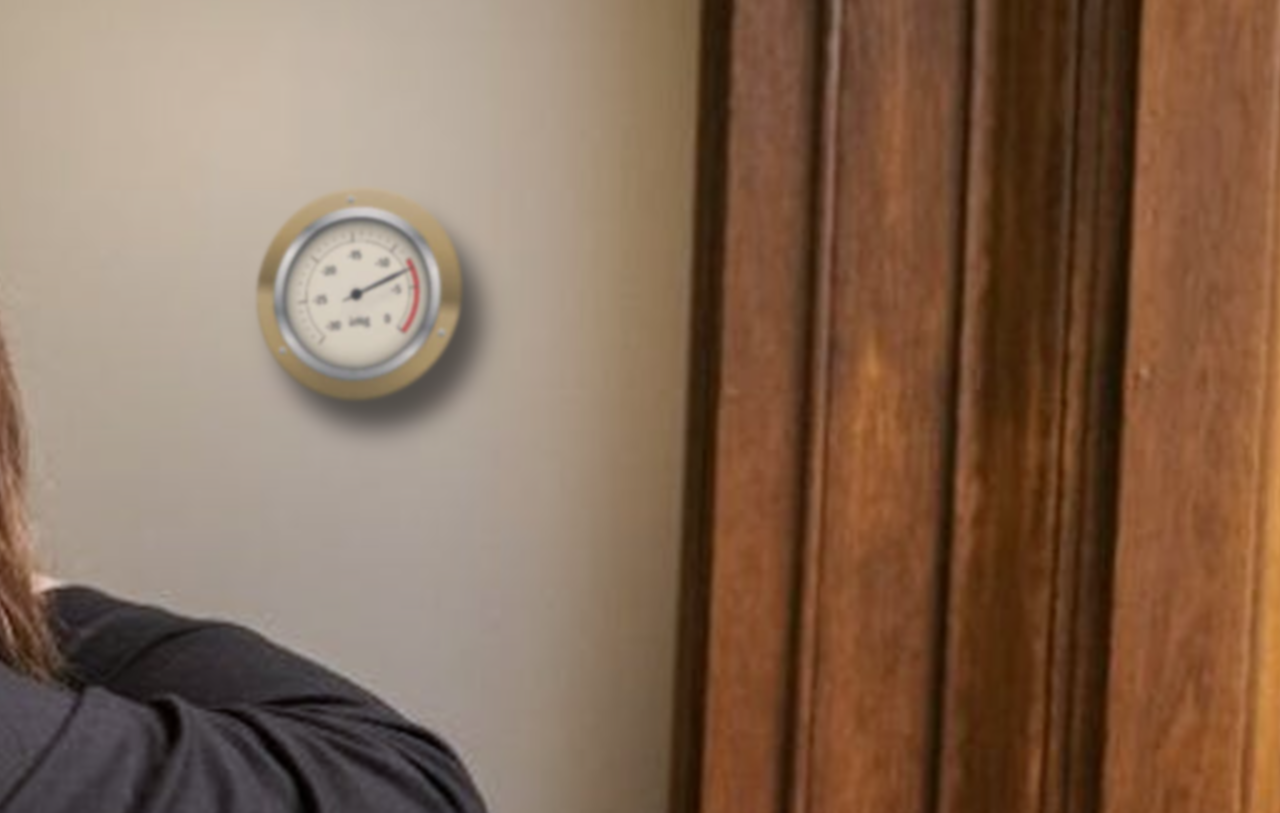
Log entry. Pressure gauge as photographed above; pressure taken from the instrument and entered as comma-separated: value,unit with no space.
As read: -7,inHg
